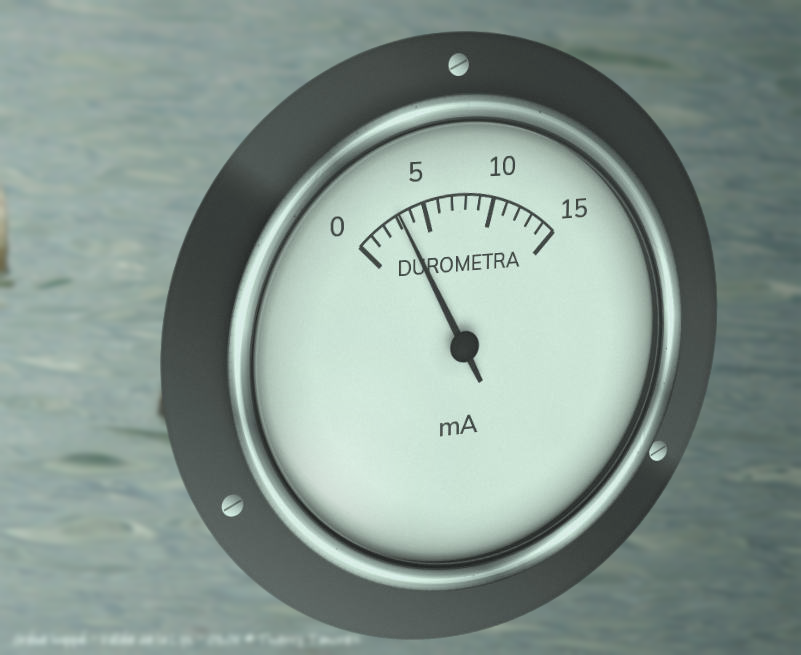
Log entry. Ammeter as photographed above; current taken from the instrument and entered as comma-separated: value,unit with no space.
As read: 3,mA
